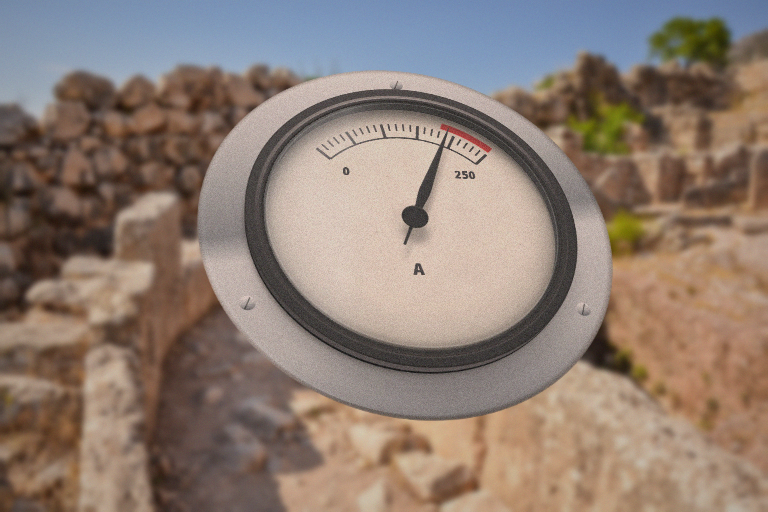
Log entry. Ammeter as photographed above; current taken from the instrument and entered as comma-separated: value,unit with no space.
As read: 190,A
